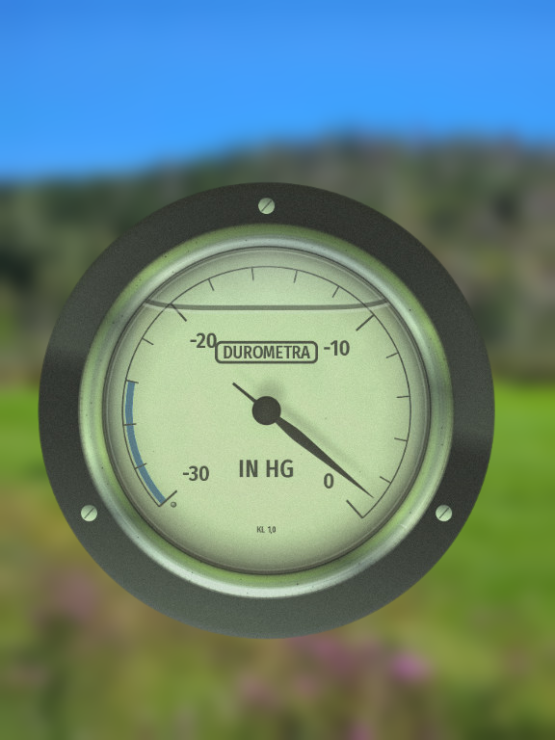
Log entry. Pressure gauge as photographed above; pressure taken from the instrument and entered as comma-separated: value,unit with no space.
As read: -1,inHg
